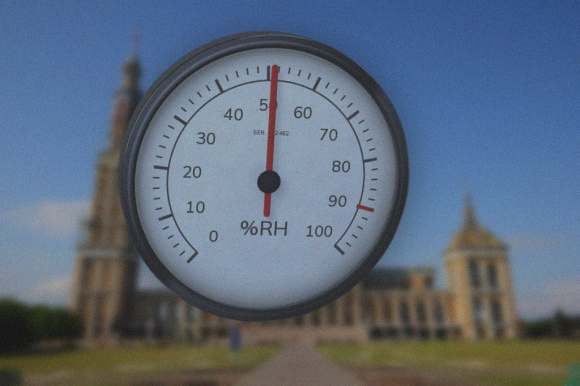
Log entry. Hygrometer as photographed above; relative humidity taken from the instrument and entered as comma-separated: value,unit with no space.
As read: 51,%
